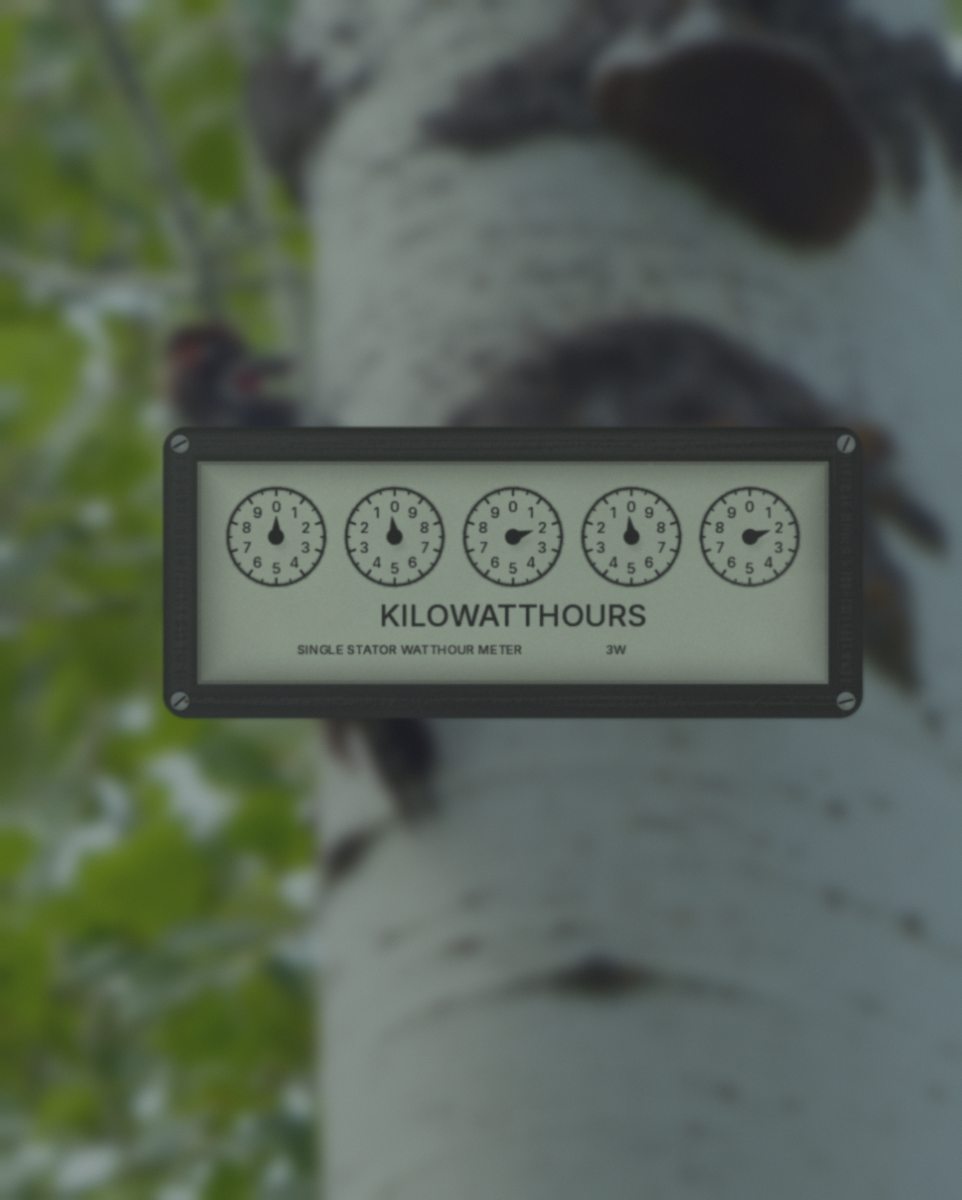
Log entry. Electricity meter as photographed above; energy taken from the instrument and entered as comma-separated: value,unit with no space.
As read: 202,kWh
